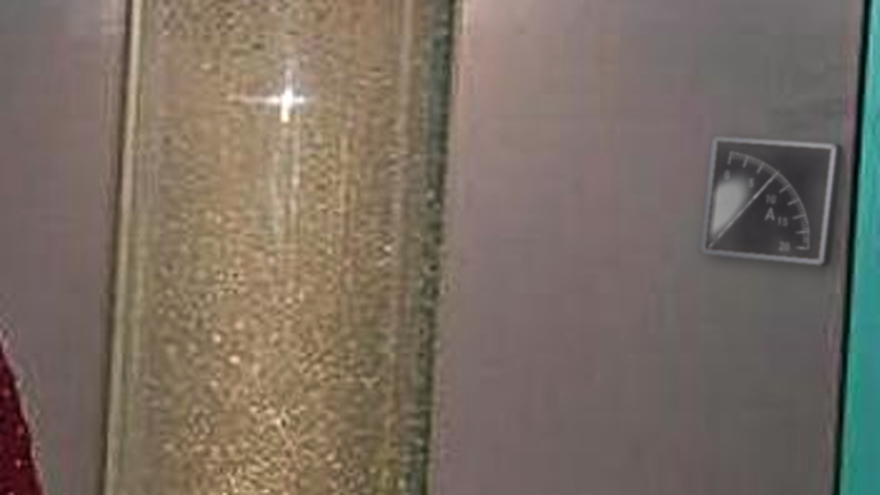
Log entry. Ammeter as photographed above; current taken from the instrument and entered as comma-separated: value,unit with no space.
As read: 7.5,A
